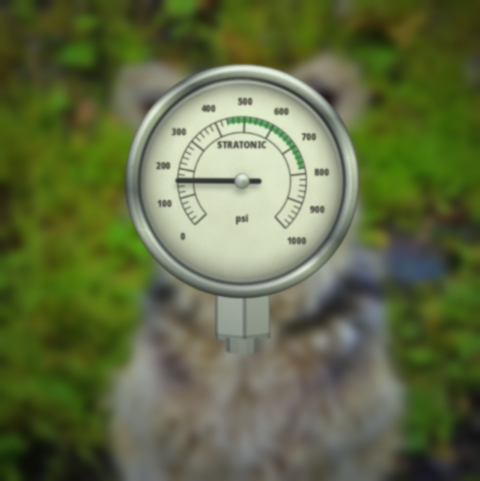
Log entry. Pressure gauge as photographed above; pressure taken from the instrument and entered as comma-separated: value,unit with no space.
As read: 160,psi
